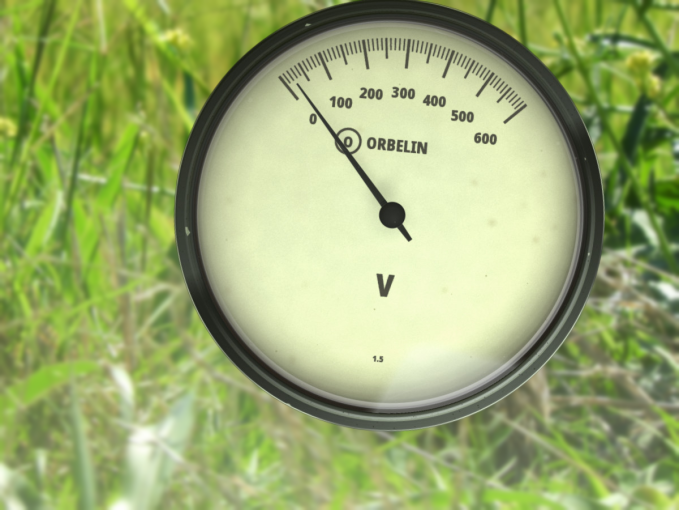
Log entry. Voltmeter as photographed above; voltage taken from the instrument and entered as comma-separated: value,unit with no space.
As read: 20,V
